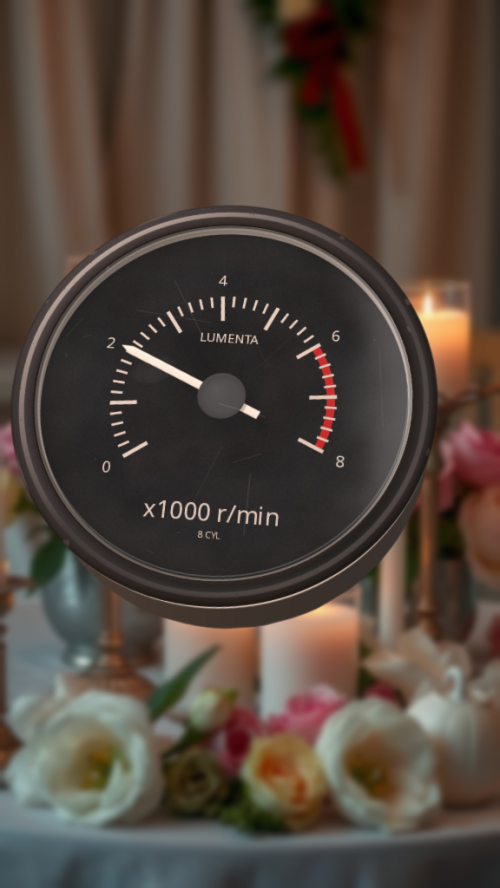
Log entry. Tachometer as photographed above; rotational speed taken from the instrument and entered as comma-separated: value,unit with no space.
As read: 2000,rpm
